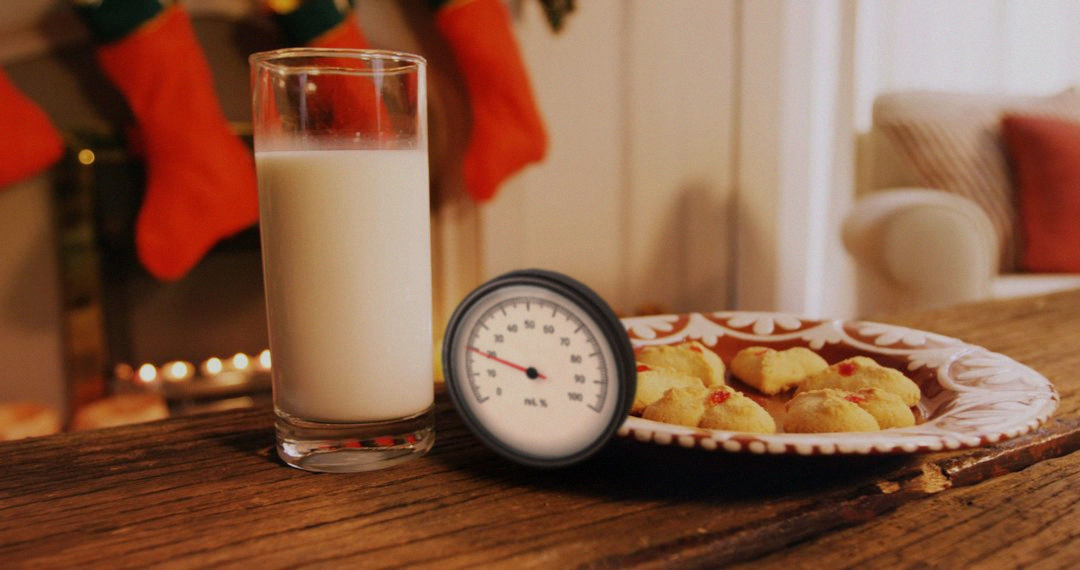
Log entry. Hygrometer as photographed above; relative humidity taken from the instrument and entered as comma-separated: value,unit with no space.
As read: 20,%
